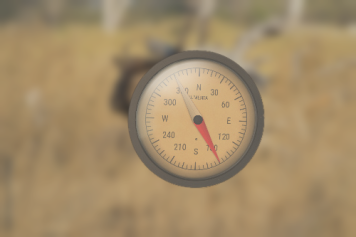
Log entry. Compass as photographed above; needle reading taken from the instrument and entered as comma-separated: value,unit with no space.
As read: 150,°
